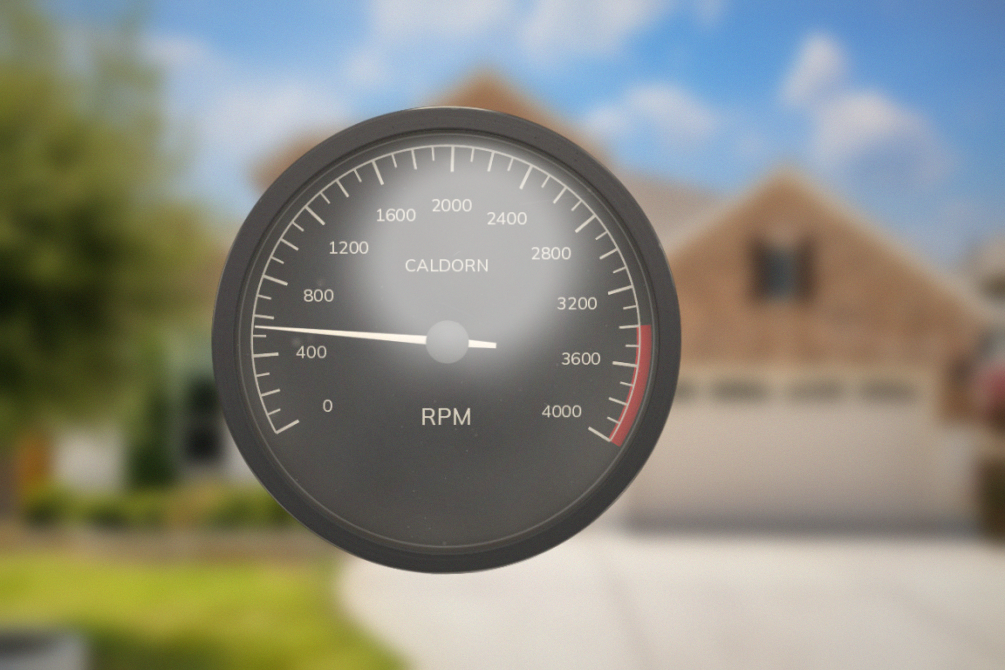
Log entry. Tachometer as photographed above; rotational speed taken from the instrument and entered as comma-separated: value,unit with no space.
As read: 550,rpm
